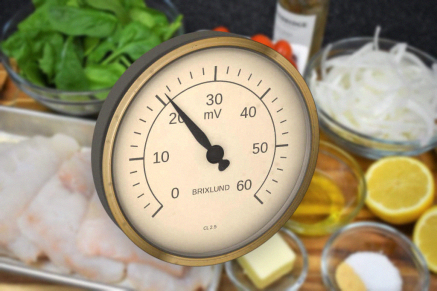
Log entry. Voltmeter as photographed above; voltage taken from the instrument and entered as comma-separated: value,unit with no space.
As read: 21,mV
